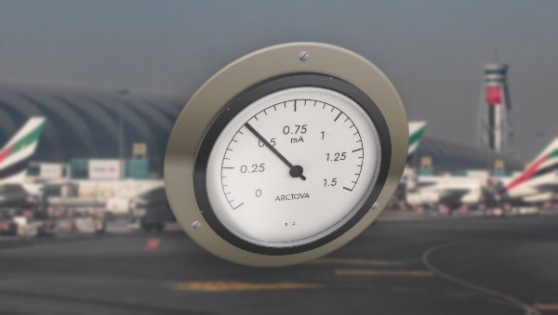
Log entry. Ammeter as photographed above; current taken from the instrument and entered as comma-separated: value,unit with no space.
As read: 0.5,mA
